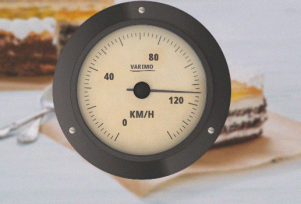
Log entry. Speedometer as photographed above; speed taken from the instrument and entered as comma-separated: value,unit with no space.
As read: 114,km/h
